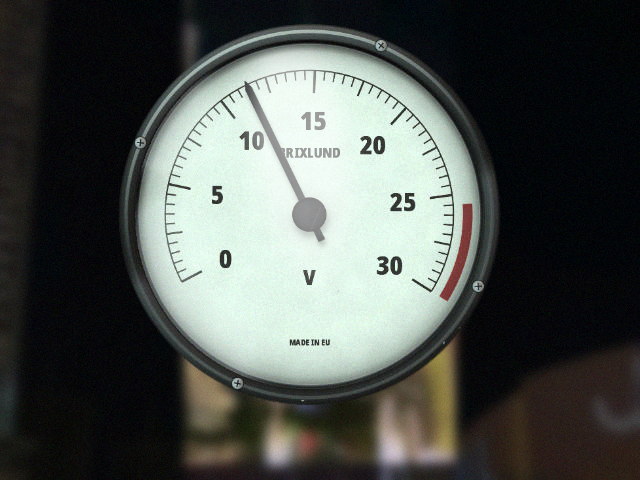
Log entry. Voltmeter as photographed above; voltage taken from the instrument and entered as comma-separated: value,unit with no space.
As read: 11.5,V
